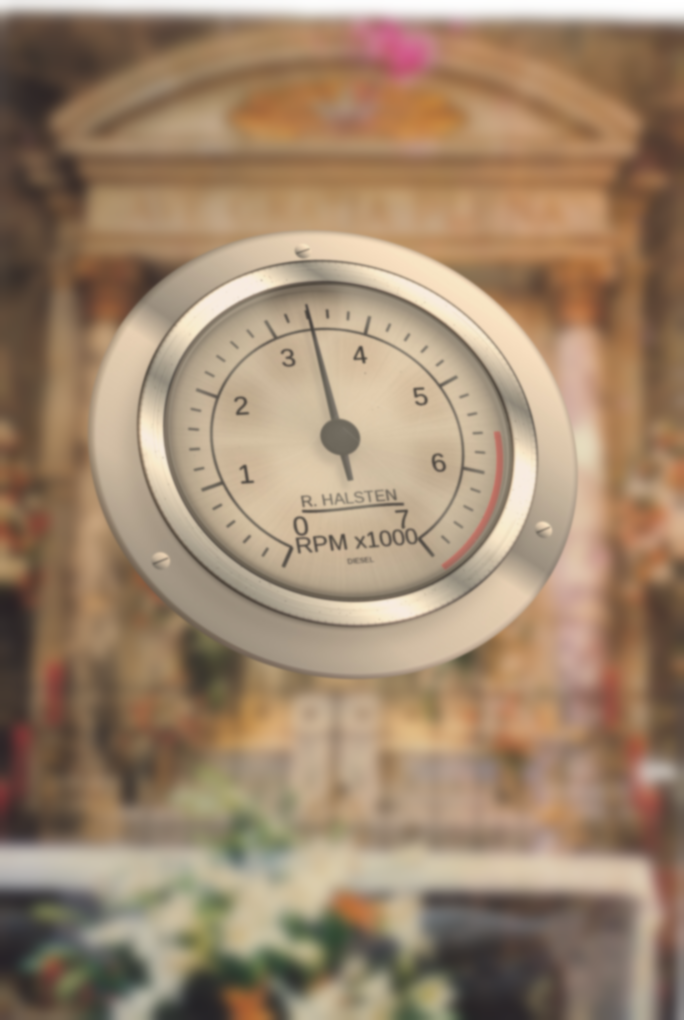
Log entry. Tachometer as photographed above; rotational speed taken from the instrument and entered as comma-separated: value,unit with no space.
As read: 3400,rpm
